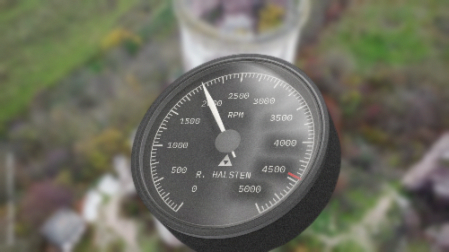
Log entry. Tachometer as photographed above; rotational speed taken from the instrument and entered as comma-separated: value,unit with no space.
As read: 2000,rpm
